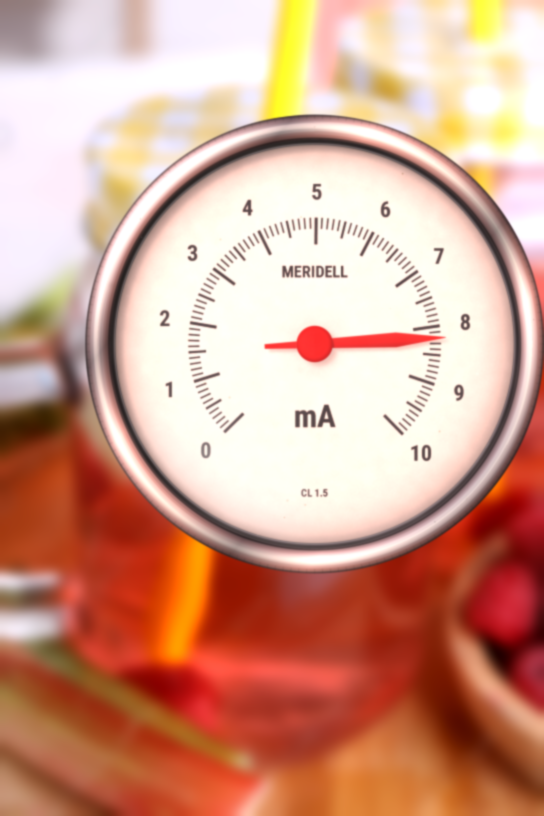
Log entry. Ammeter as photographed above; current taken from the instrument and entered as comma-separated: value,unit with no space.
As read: 8.2,mA
